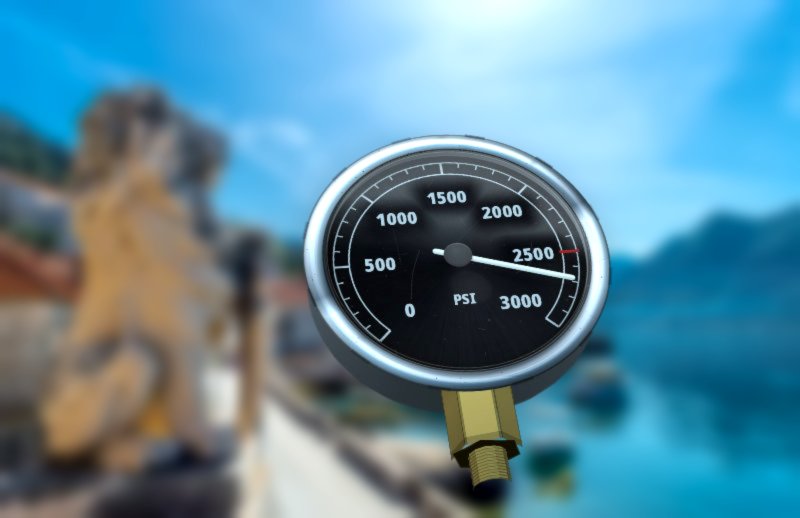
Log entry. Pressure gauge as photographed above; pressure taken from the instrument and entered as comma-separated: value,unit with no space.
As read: 2700,psi
